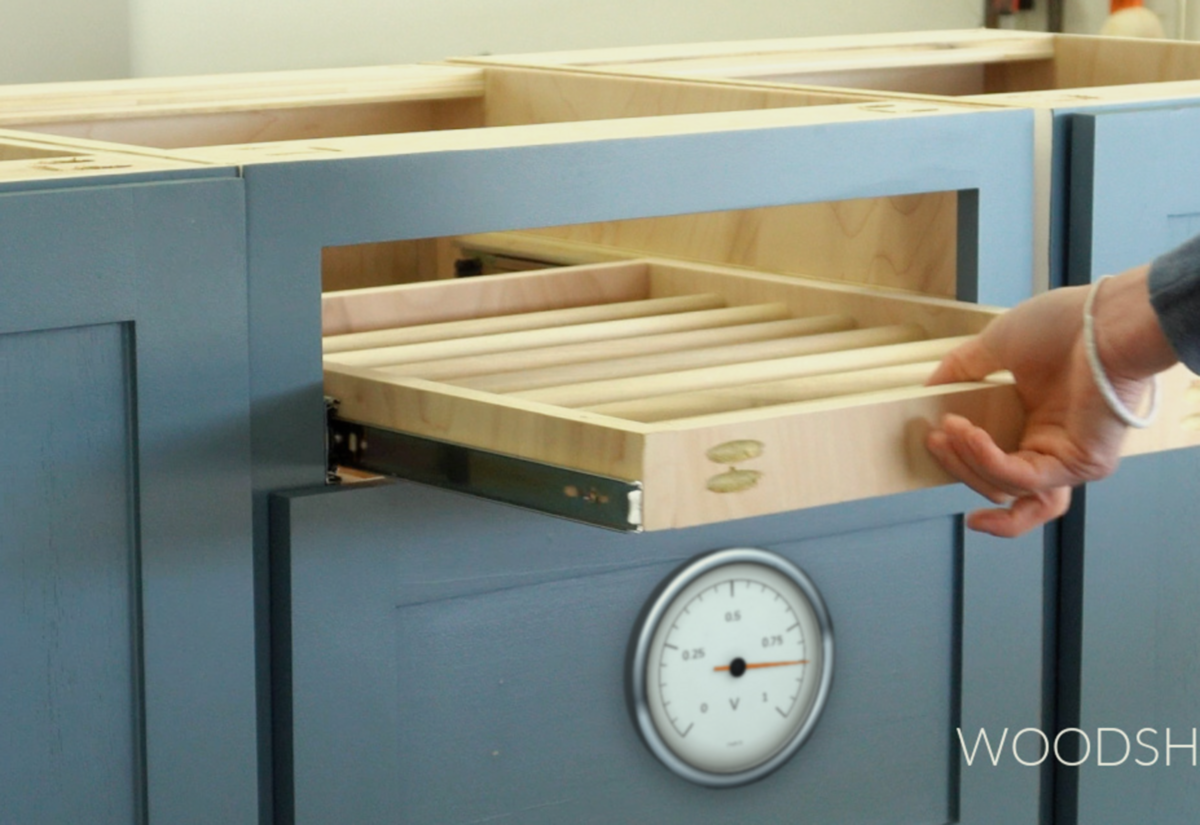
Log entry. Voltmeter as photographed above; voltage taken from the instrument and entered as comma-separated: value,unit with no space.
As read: 0.85,V
